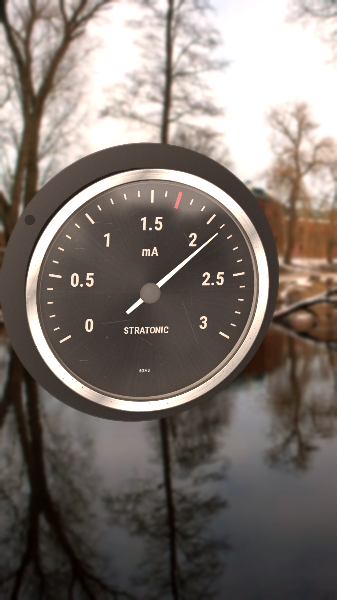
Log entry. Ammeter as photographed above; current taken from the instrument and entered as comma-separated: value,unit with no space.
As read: 2.1,mA
